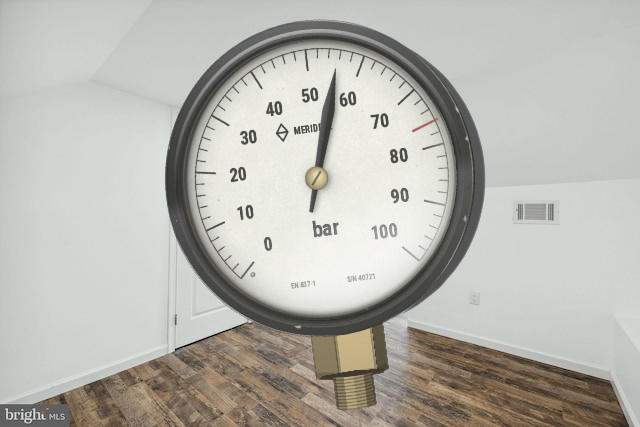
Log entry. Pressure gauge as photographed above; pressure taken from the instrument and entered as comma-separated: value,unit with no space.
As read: 56,bar
